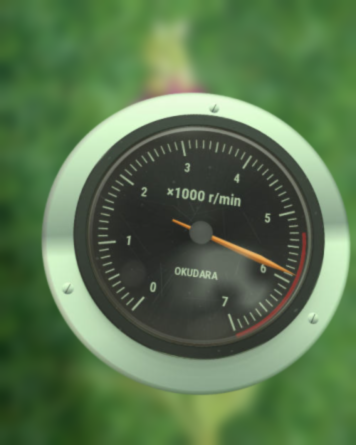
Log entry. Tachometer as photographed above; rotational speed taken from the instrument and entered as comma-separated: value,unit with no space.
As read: 5900,rpm
